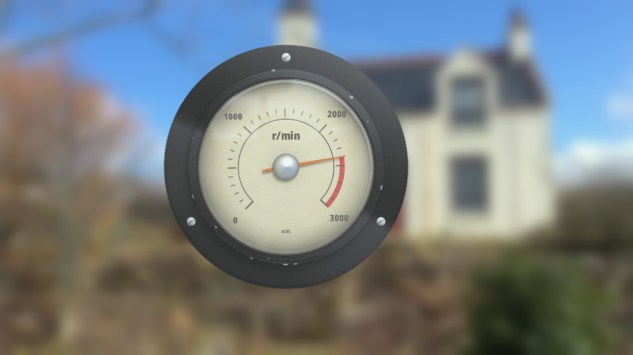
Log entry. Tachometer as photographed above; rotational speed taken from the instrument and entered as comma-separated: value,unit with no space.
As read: 2400,rpm
